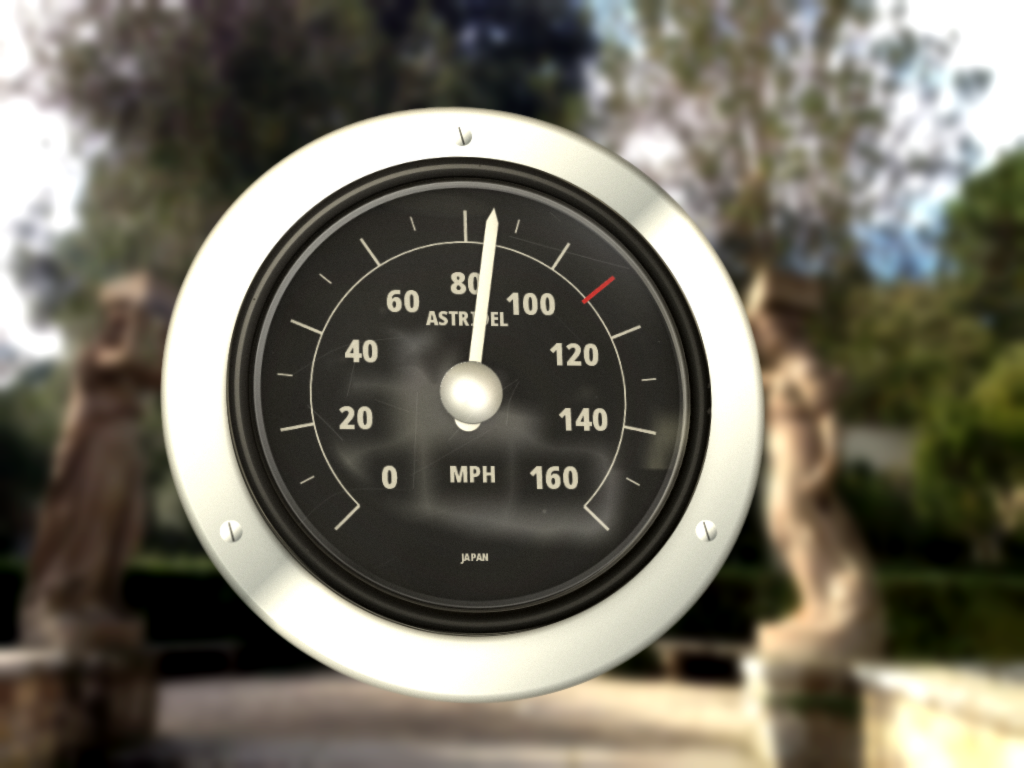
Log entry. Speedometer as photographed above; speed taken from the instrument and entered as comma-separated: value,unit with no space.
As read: 85,mph
